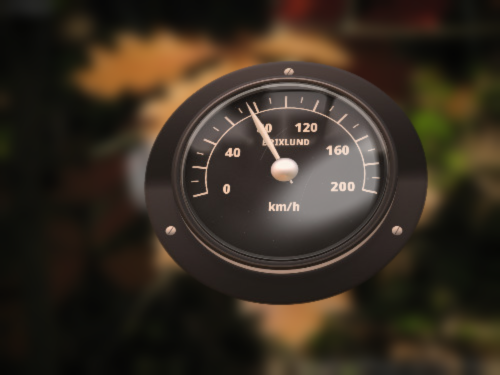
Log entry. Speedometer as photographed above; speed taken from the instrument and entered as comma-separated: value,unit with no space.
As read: 75,km/h
